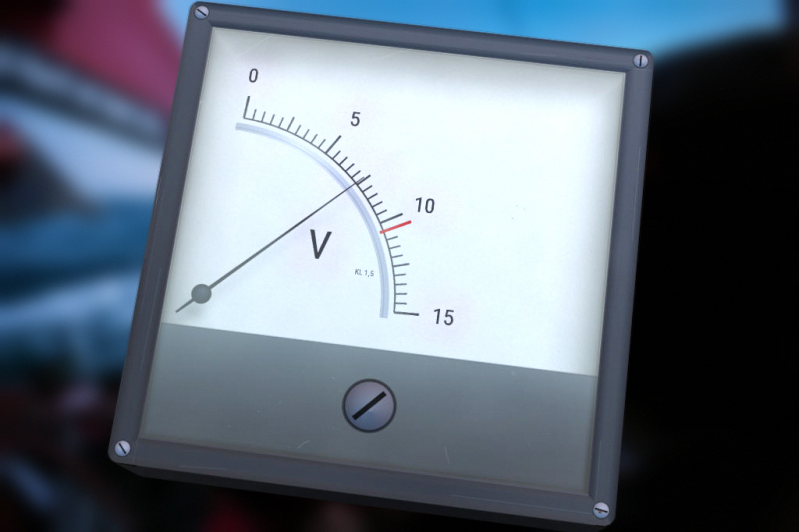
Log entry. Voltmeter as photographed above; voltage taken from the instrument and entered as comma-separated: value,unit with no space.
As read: 7.5,V
